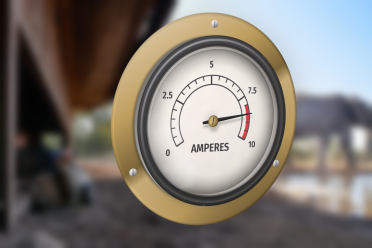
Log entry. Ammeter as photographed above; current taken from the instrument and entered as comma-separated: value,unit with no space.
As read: 8.5,A
